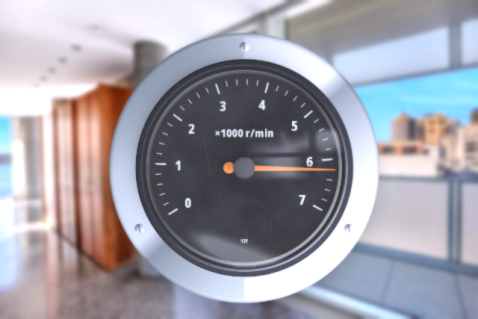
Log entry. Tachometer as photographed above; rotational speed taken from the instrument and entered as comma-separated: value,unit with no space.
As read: 6200,rpm
